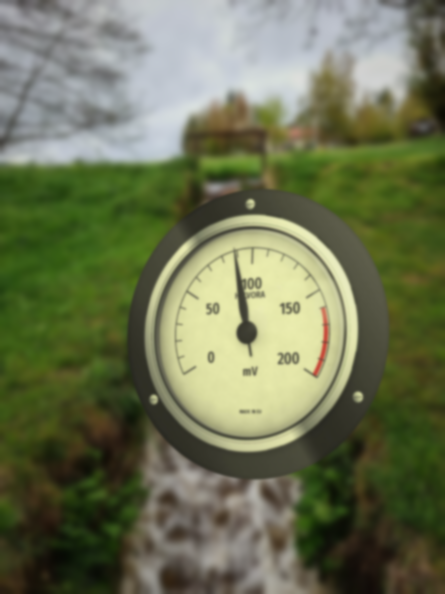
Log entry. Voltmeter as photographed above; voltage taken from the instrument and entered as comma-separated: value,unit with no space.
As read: 90,mV
